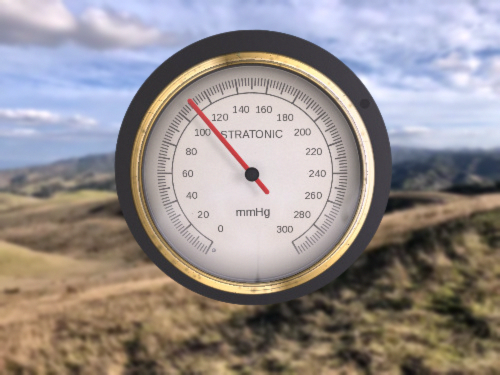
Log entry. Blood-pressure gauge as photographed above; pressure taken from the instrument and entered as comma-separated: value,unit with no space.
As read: 110,mmHg
